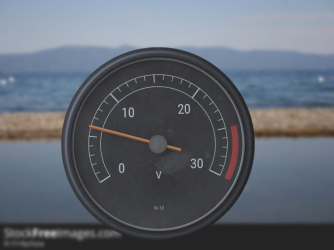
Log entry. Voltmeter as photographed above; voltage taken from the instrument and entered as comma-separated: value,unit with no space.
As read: 6,V
